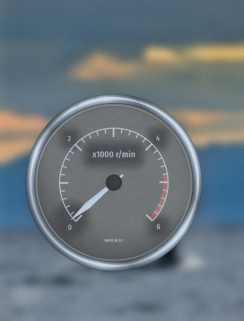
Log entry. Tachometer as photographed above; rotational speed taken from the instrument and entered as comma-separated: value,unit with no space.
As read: 100,rpm
